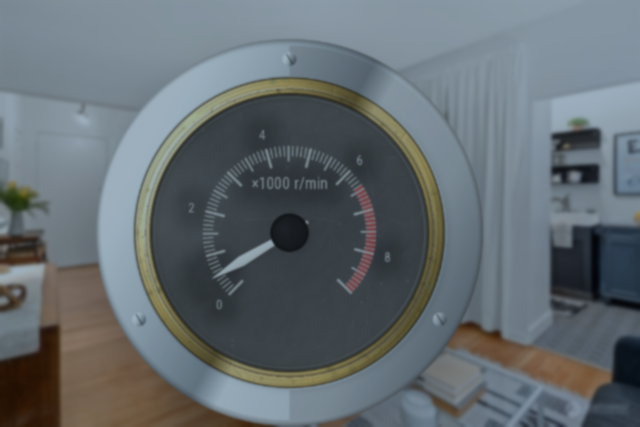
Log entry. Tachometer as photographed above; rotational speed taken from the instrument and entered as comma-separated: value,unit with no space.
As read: 500,rpm
